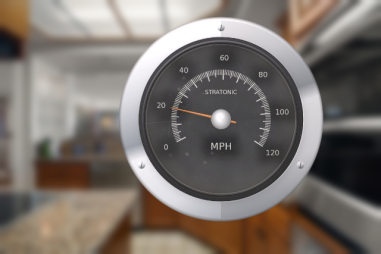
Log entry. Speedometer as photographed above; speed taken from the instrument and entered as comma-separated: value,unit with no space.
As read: 20,mph
